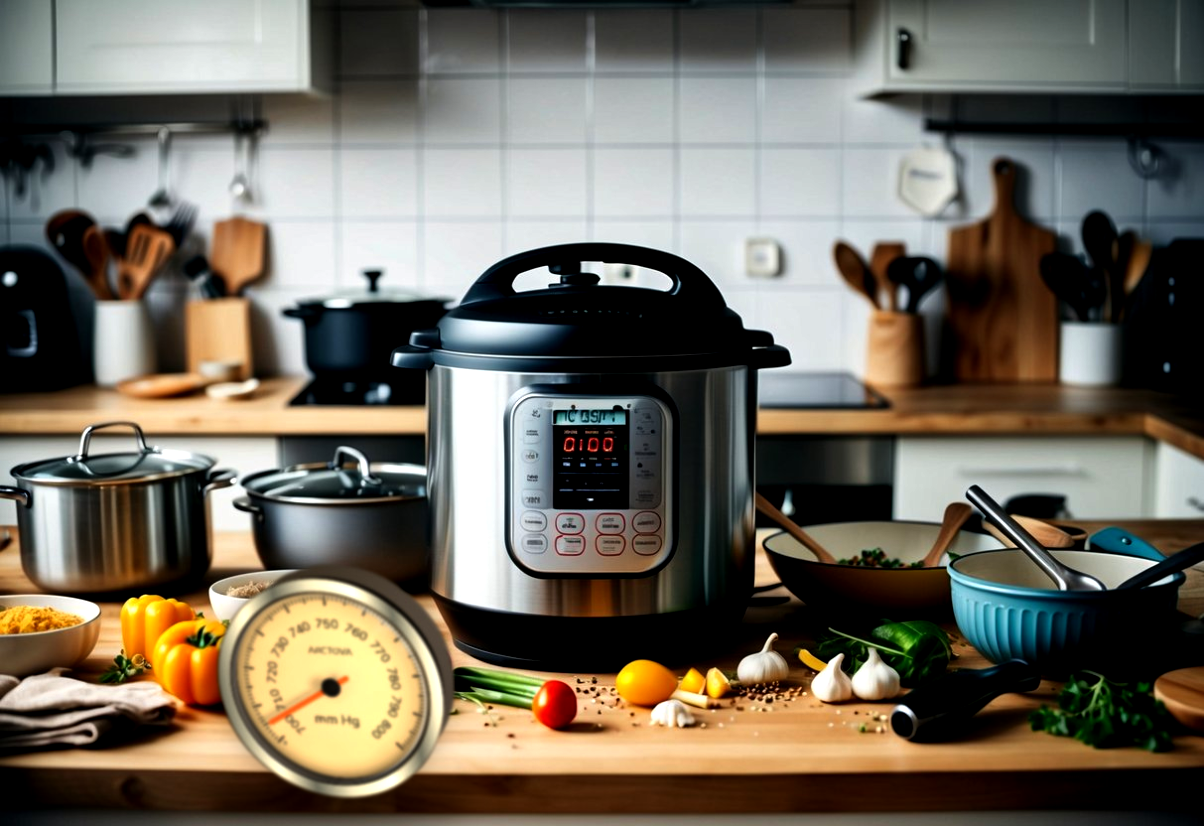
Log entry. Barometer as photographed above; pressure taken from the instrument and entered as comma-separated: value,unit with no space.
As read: 705,mmHg
